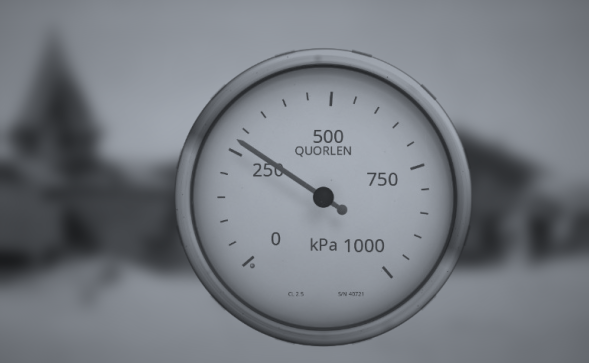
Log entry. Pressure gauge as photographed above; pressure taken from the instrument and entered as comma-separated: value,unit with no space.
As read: 275,kPa
